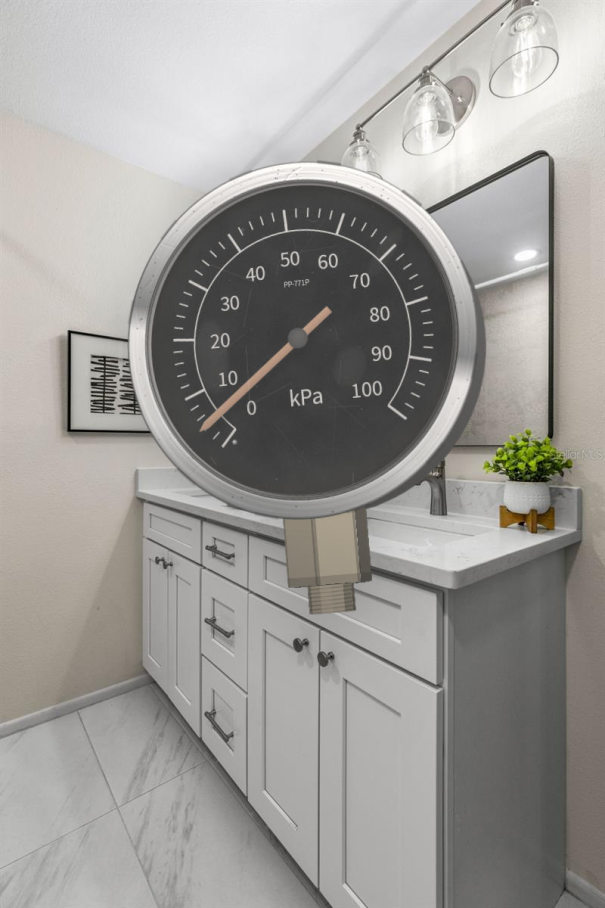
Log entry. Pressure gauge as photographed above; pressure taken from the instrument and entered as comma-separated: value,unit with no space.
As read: 4,kPa
